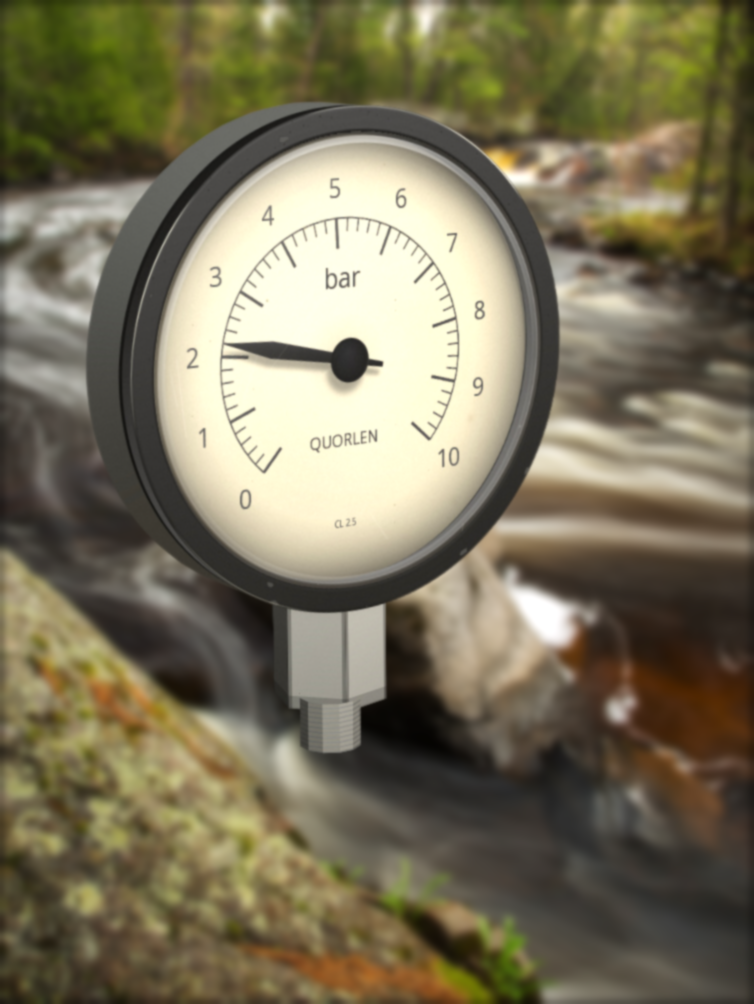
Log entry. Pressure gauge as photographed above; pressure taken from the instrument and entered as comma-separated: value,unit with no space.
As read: 2.2,bar
